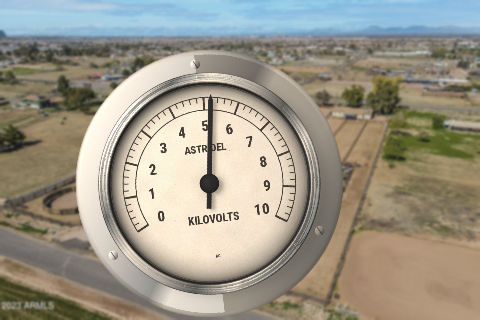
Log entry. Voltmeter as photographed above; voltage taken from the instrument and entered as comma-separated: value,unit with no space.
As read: 5.2,kV
